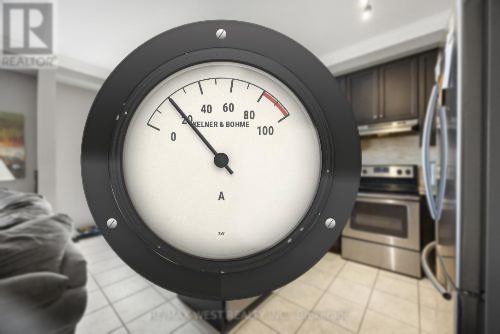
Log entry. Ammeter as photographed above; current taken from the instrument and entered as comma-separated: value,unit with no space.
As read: 20,A
